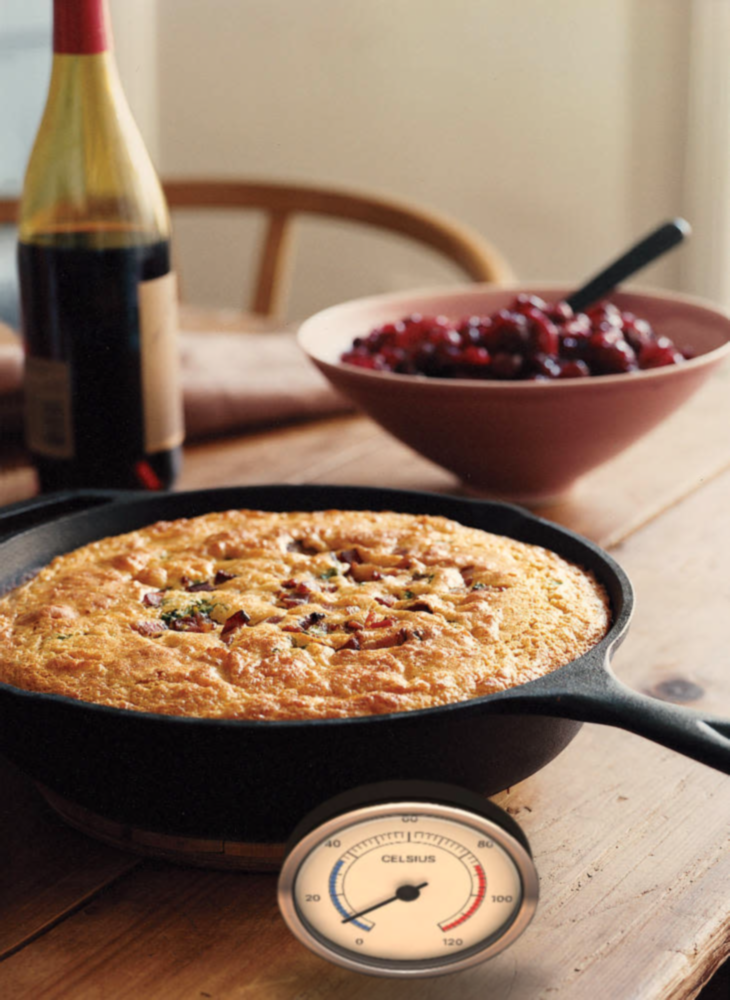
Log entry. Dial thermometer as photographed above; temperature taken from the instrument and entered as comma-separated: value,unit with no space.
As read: 10,°C
